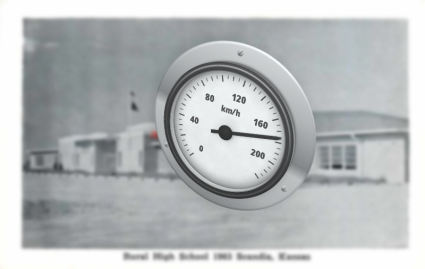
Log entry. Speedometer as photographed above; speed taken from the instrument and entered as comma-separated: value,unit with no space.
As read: 175,km/h
